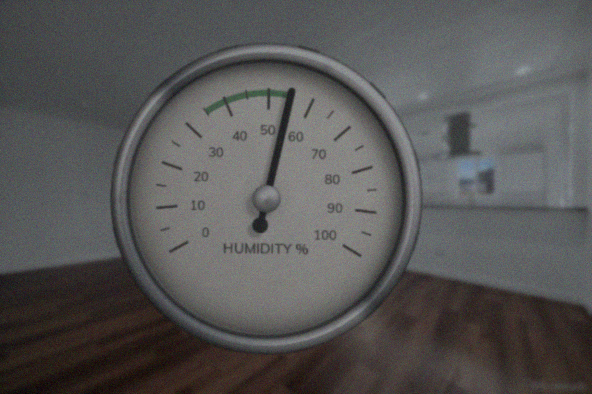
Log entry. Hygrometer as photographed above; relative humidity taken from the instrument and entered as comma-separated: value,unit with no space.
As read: 55,%
